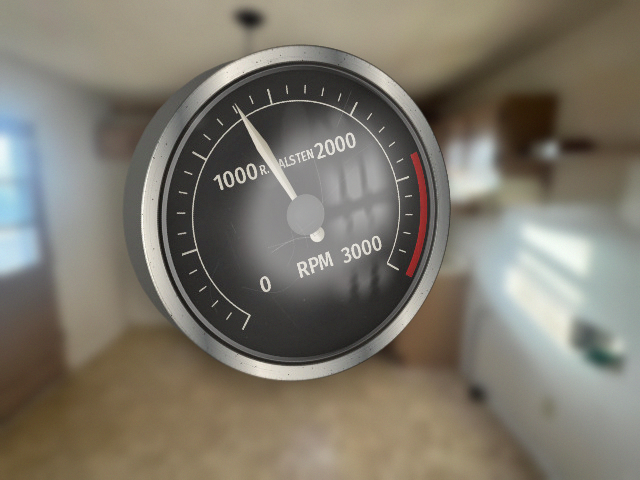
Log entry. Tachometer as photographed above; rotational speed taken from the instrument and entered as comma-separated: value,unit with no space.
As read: 1300,rpm
